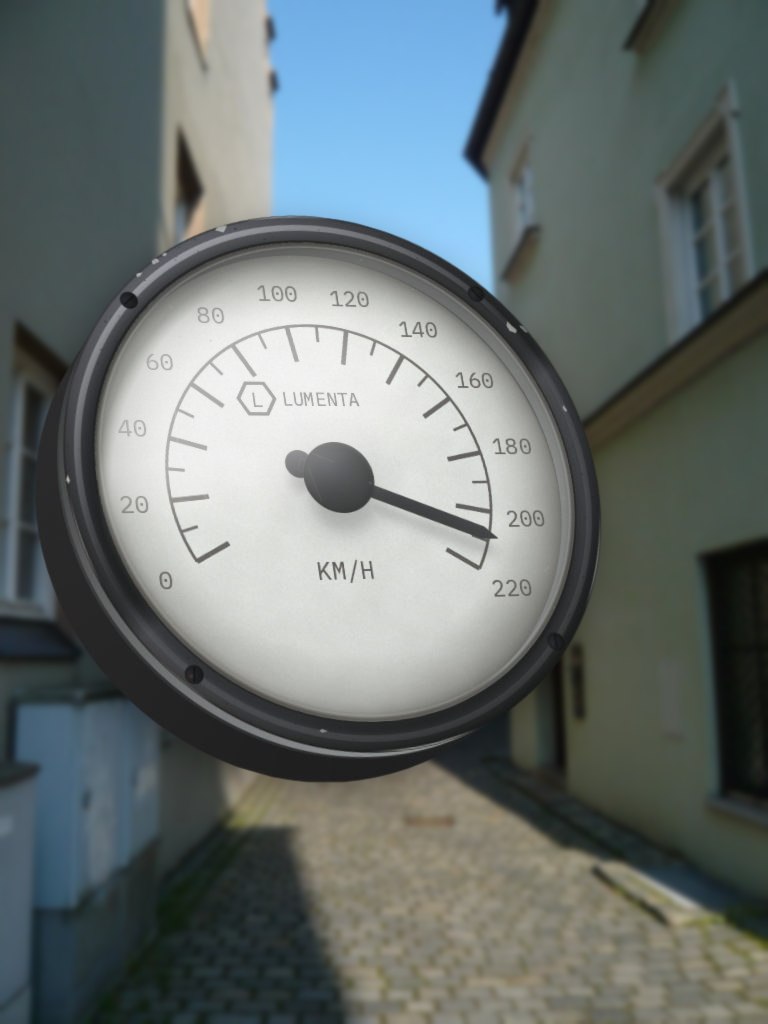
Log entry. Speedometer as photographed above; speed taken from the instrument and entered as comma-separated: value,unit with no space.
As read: 210,km/h
